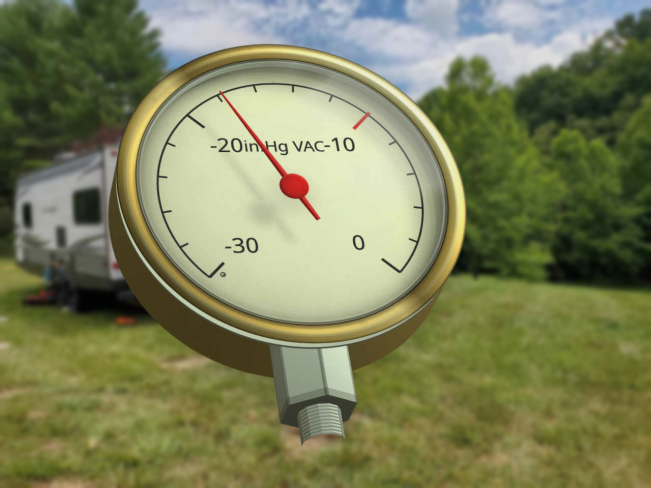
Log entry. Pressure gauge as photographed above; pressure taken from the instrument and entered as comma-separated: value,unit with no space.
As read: -18,inHg
